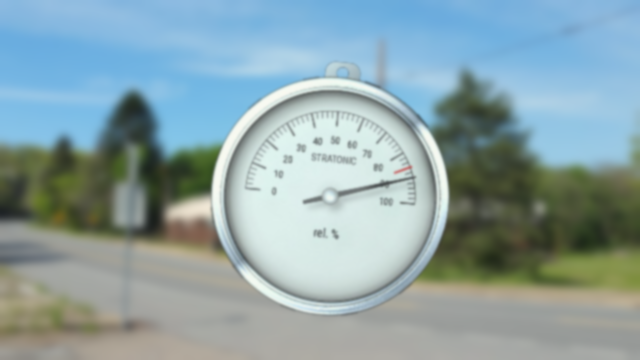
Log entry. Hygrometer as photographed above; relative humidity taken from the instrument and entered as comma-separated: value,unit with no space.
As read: 90,%
